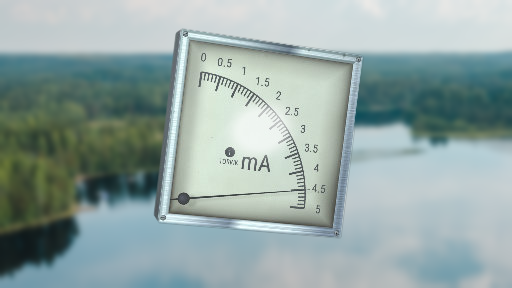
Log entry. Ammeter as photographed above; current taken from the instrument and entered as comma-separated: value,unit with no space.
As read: 4.5,mA
